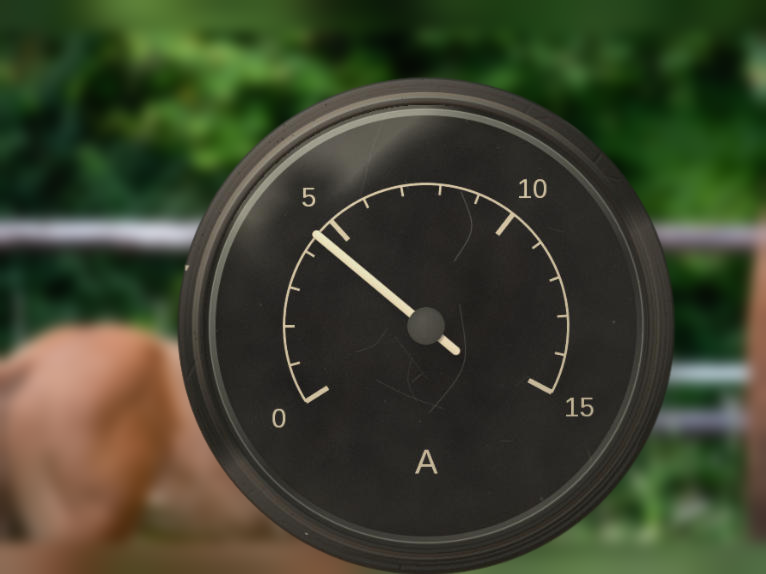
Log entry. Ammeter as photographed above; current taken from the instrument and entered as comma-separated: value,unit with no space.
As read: 4.5,A
